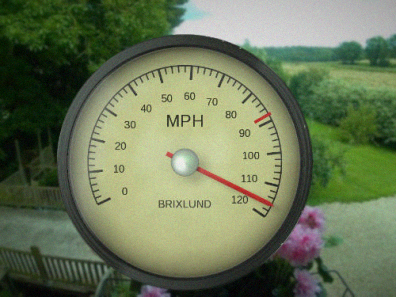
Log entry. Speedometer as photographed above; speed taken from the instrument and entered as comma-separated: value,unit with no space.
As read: 116,mph
